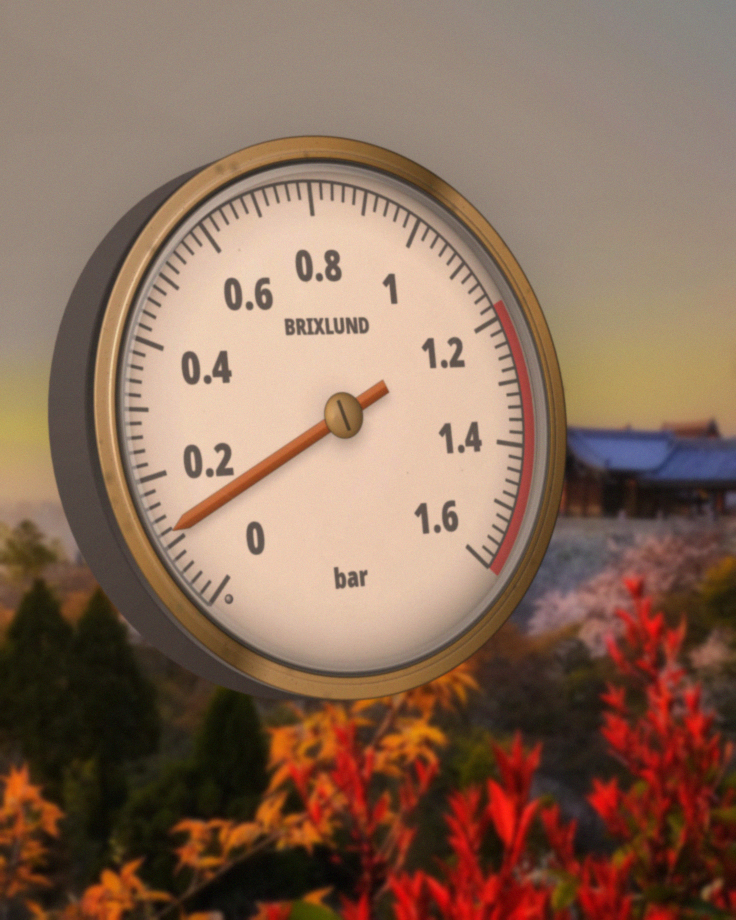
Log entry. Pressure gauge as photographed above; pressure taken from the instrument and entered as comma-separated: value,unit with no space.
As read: 0.12,bar
